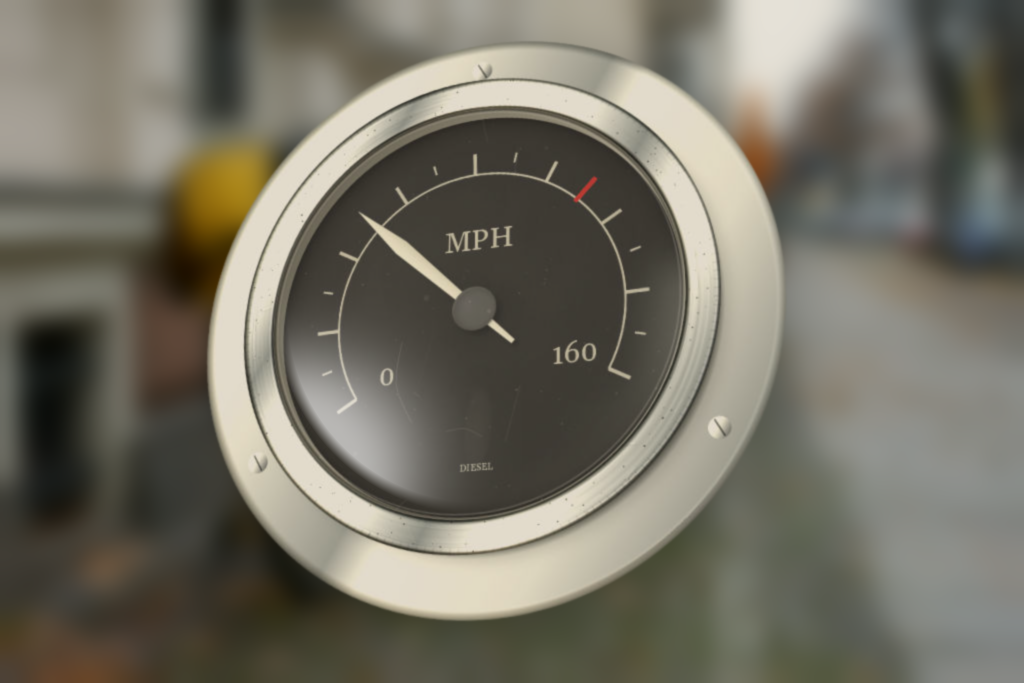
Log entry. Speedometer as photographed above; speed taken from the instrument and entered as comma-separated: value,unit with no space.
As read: 50,mph
